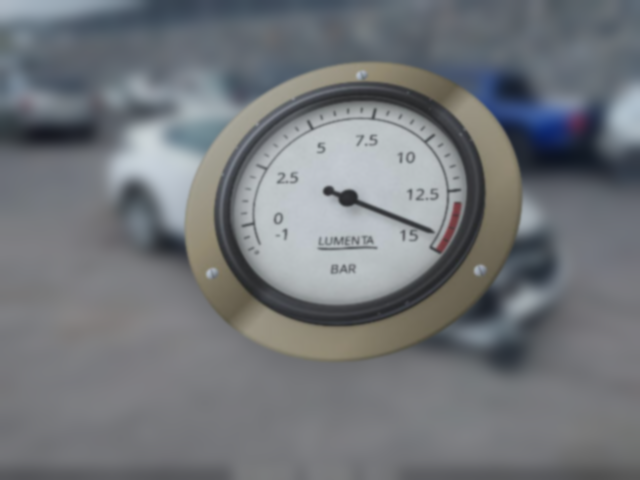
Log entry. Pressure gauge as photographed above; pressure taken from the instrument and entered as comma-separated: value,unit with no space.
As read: 14.5,bar
